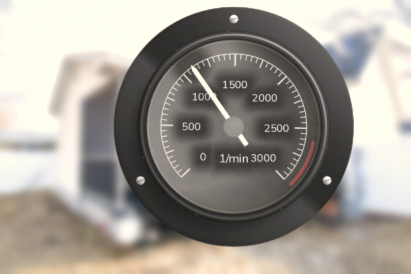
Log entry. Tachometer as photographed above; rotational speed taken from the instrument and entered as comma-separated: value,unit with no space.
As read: 1100,rpm
